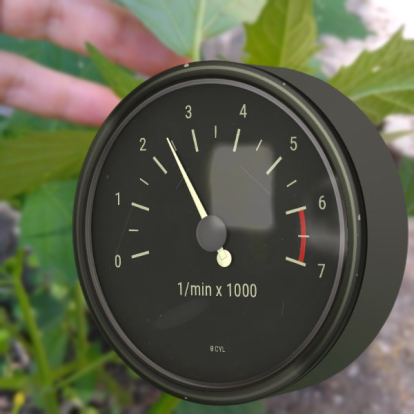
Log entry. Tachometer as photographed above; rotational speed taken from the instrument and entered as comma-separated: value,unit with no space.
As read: 2500,rpm
